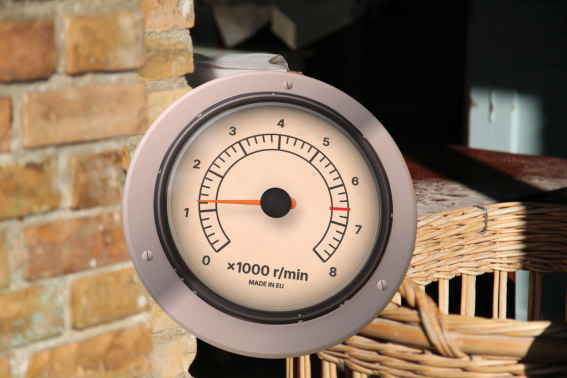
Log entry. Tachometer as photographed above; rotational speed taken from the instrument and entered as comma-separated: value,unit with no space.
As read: 1200,rpm
